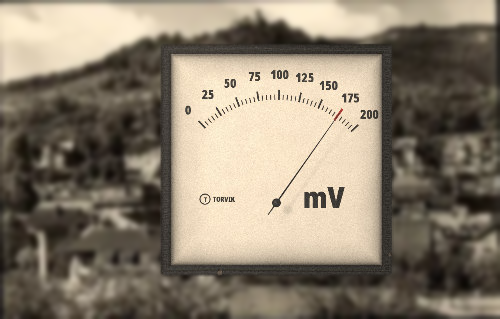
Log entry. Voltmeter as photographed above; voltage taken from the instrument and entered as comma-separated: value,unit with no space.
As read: 175,mV
